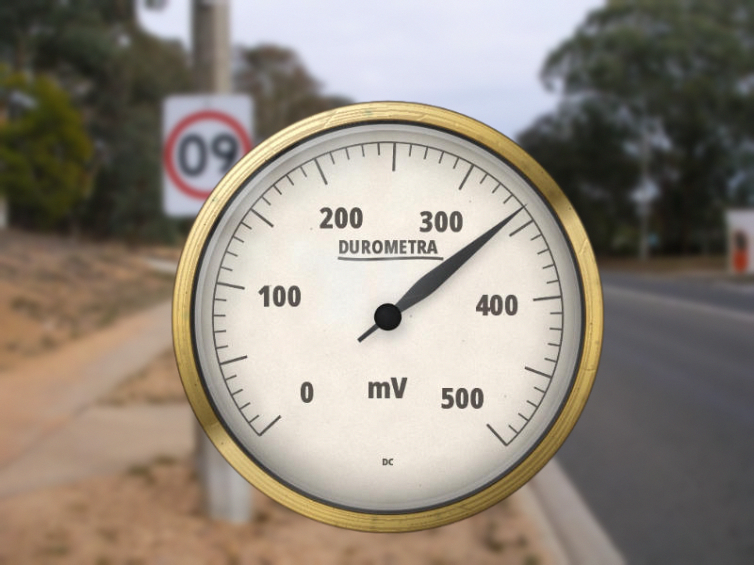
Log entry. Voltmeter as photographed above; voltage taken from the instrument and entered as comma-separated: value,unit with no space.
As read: 340,mV
